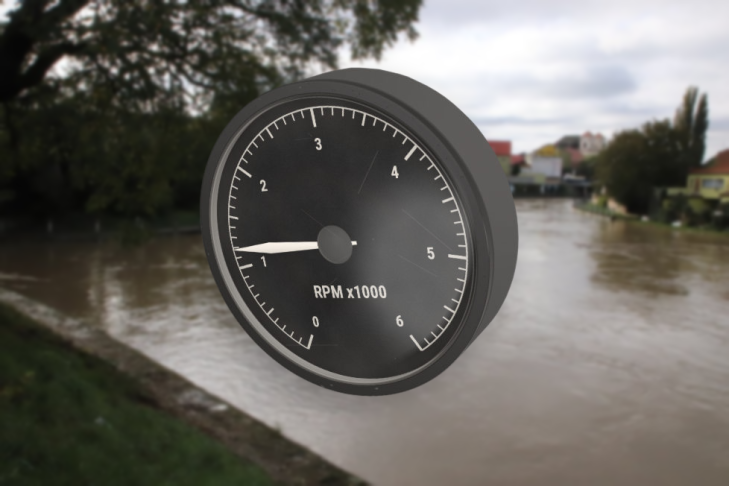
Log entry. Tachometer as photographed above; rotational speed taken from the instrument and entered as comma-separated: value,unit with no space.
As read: 1200,rpm
